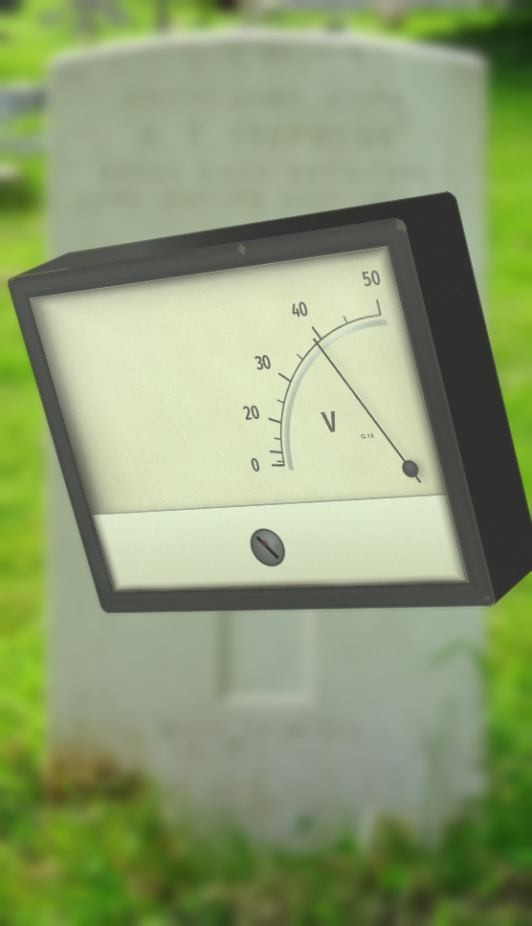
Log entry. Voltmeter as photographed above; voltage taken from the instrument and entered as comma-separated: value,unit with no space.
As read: 40,V
